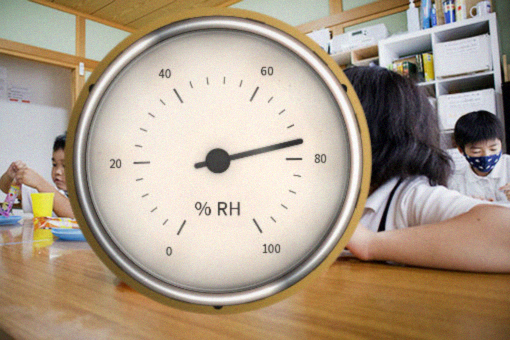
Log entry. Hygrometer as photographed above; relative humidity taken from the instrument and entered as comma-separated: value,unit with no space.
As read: 76,%
